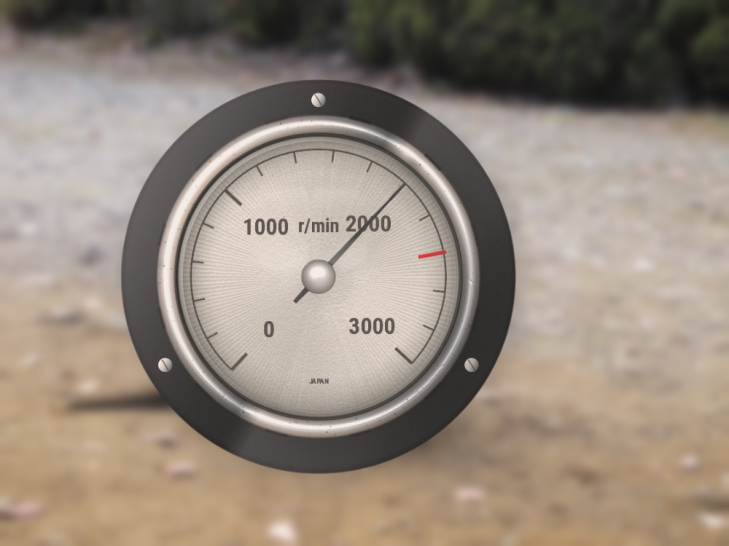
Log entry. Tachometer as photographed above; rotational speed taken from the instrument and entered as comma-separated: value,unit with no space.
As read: 2000,rpm
